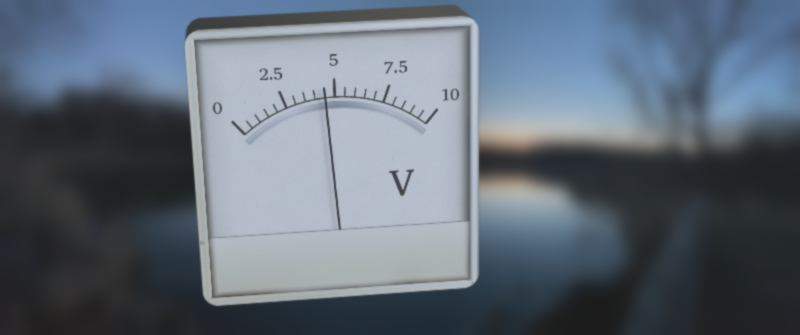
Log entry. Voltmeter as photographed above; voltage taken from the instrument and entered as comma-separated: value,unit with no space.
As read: 4.5,V
